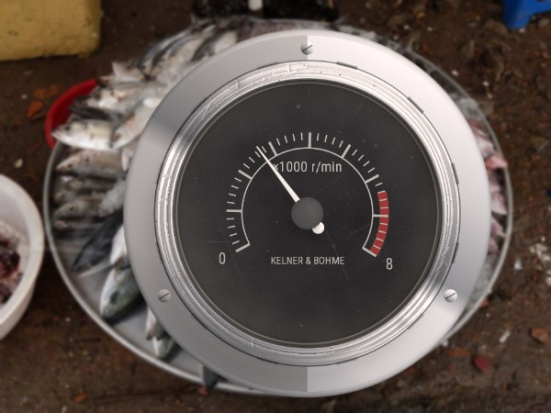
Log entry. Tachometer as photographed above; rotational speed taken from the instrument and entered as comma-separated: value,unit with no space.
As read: 2700,rpm
